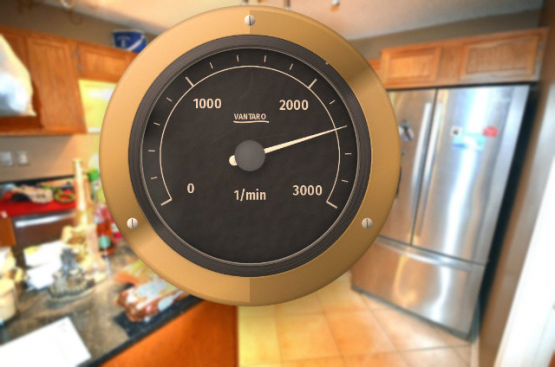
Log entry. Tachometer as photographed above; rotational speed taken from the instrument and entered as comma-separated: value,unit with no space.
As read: 2400,rpm
